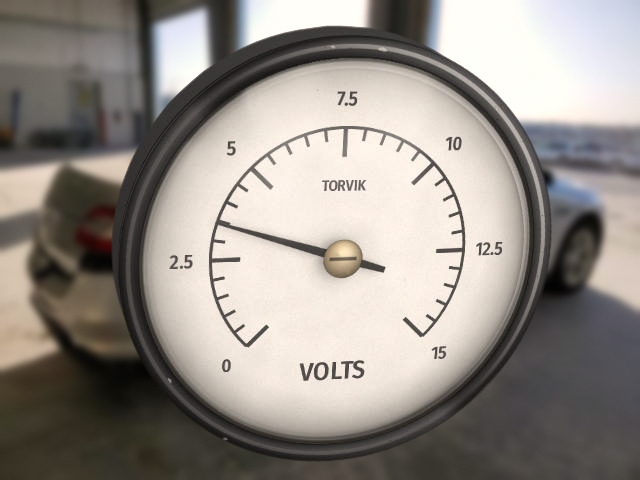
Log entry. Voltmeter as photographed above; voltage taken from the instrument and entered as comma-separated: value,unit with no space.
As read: 3.5,V
